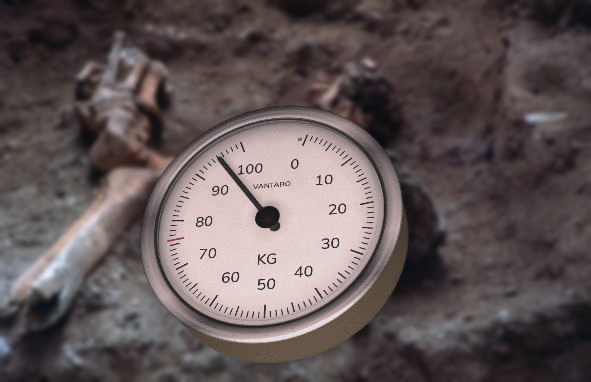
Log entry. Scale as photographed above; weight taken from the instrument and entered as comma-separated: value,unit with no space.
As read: 95,kg
